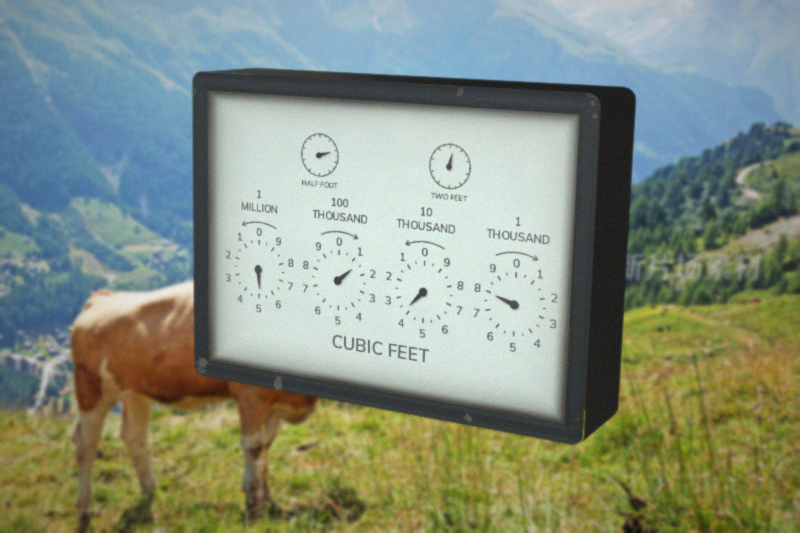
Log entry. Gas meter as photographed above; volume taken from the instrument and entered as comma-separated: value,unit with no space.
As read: 513800,ft³
